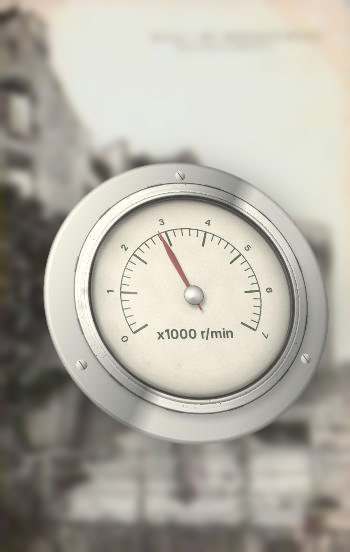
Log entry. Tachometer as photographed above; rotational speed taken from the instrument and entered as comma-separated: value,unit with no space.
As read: 2800,rpm
